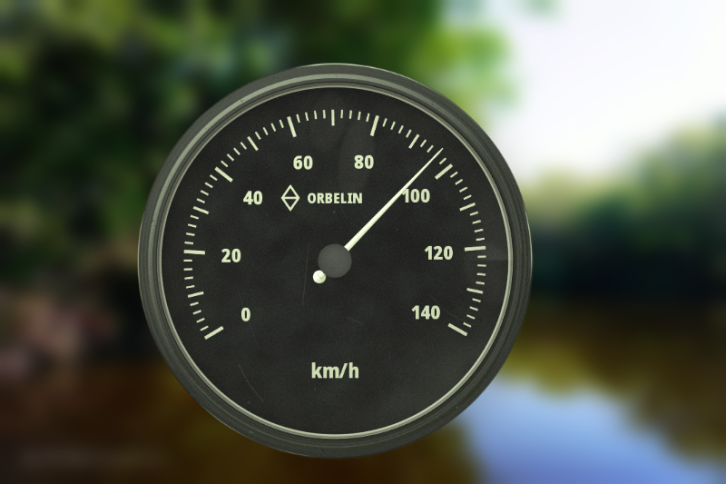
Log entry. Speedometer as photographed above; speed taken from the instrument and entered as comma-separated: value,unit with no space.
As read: 96,km/h
